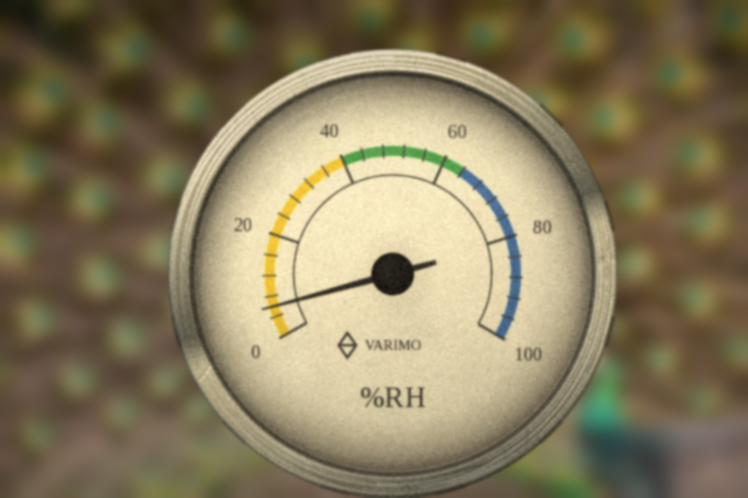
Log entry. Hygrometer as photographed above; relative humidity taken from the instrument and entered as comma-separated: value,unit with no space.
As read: 6,%
